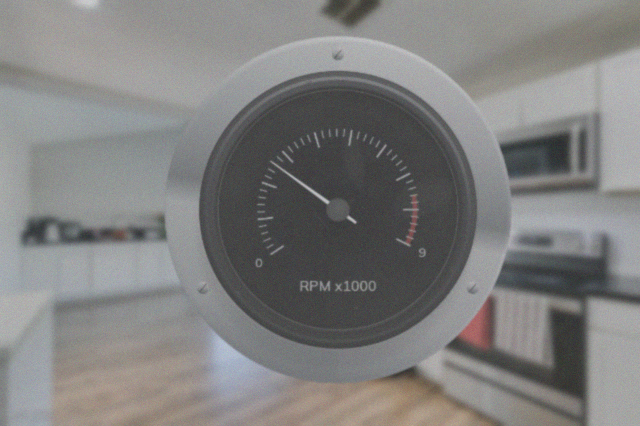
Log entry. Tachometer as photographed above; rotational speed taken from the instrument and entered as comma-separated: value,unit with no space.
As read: 2600,rpm
